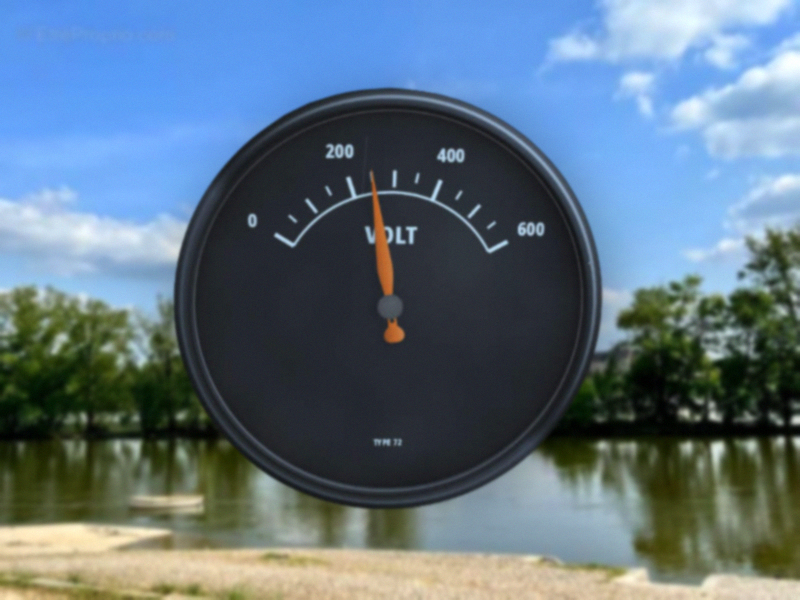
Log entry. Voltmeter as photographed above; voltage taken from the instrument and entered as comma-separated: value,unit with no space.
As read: 250,V
